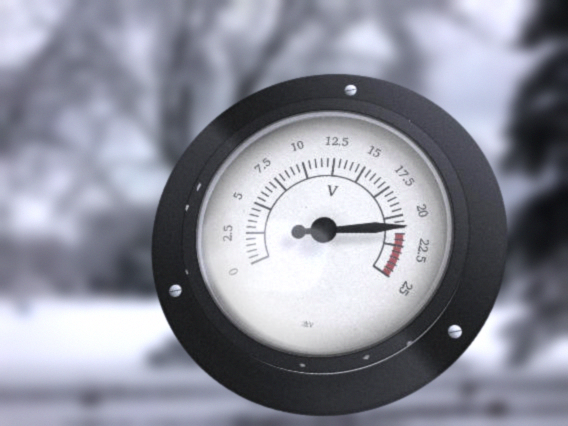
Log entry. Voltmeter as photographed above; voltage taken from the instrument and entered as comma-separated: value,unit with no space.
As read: 21,V
